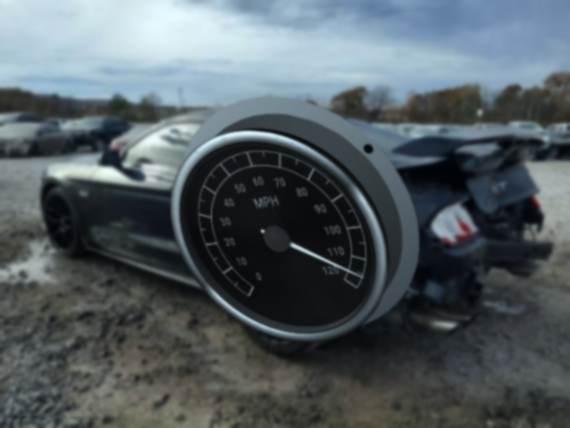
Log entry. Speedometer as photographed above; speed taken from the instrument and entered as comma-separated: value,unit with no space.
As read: 115,mph
